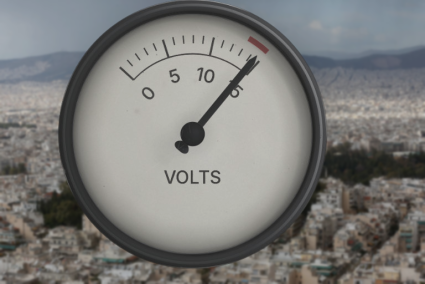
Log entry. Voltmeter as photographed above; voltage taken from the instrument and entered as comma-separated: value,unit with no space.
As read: 14.5,V
